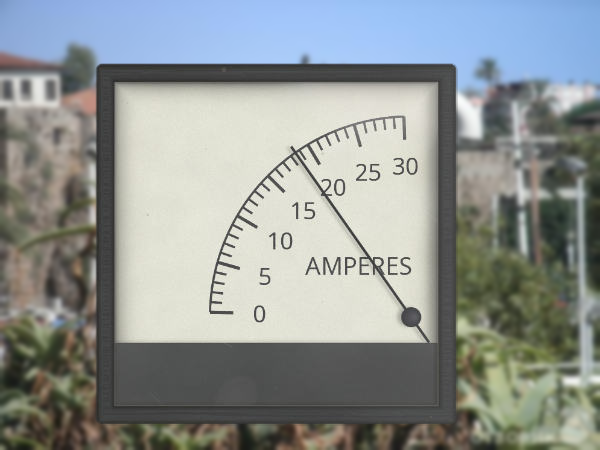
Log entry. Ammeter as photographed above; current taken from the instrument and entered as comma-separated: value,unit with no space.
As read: 18.5,A
